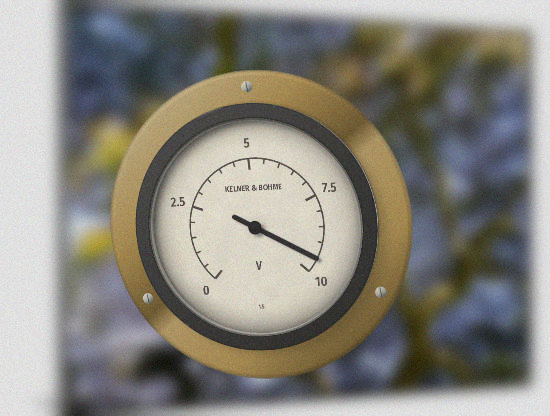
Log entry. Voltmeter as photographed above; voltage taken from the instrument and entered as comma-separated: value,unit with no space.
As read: 9.5,V
